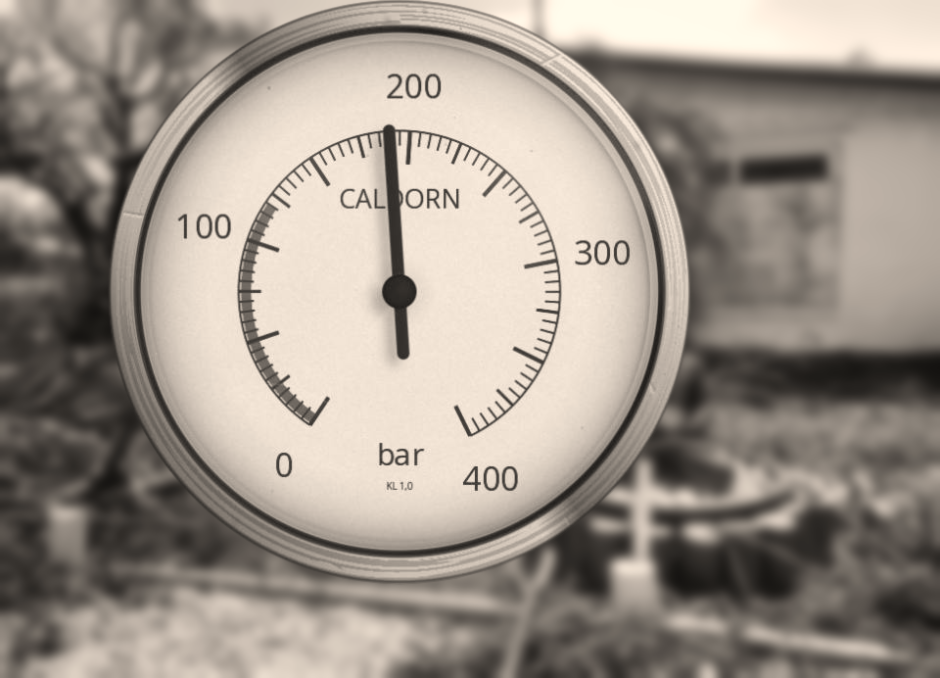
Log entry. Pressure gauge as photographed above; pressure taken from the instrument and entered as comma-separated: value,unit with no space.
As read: 190,bar
